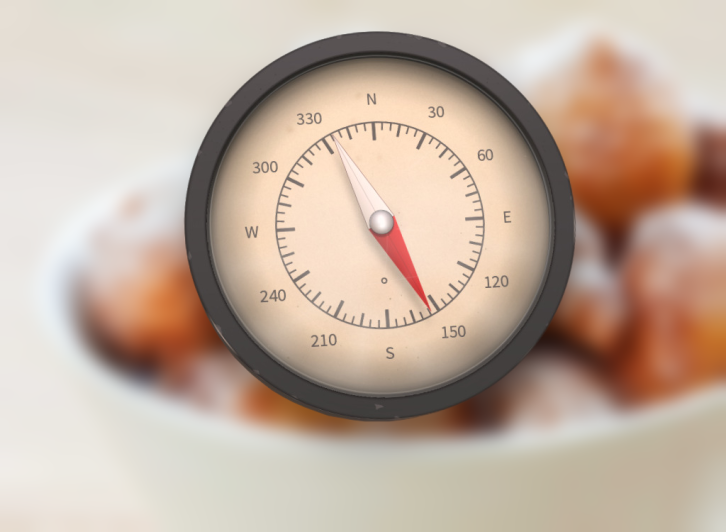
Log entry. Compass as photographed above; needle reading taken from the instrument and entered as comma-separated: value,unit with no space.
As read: 155,°
